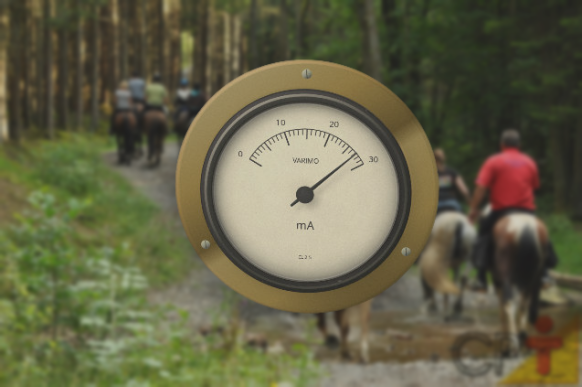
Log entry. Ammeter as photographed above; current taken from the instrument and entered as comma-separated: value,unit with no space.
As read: 27,mA
